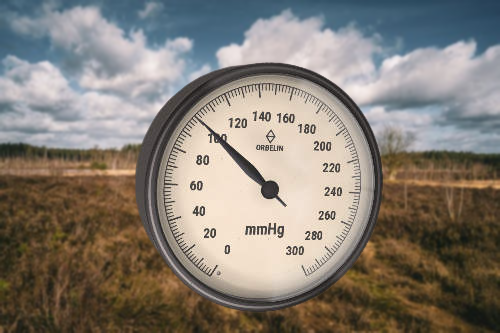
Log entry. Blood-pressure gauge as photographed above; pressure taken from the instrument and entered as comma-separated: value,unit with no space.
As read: 100,mmHg
